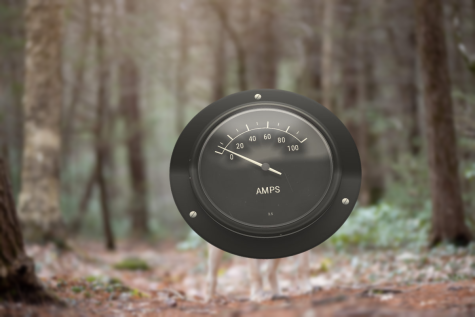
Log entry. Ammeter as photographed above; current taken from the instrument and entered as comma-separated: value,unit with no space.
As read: 5,A
